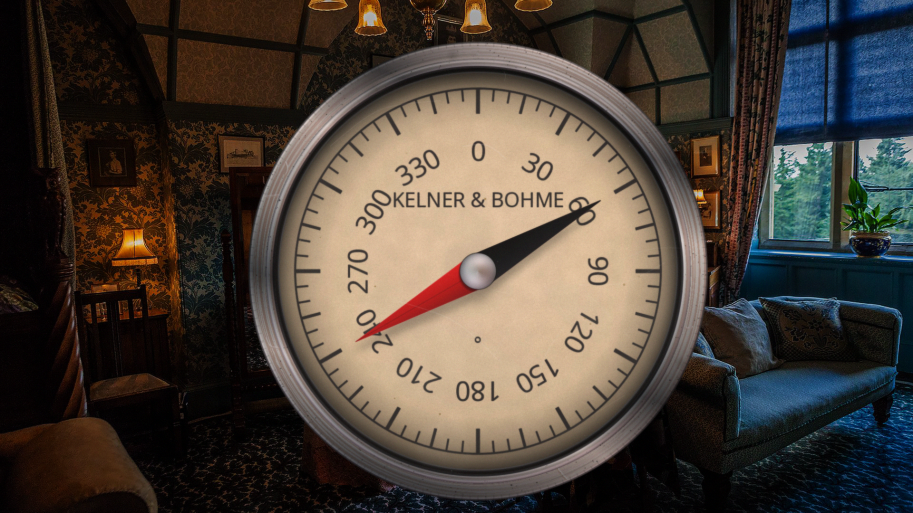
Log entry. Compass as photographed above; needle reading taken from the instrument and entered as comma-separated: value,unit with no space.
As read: 240,°
